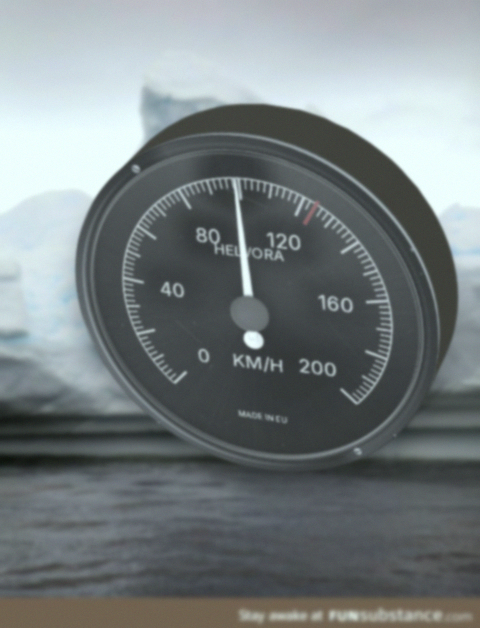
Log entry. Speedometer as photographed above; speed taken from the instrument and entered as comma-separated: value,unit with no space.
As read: 100,km/h
